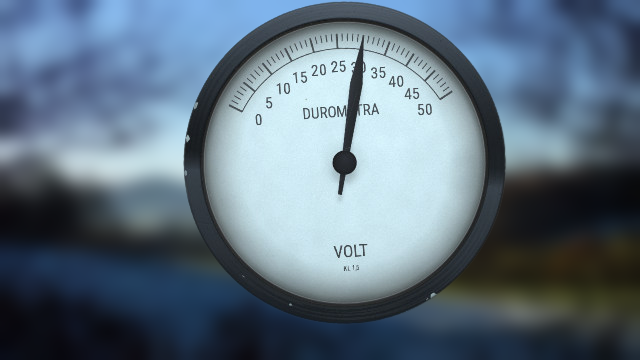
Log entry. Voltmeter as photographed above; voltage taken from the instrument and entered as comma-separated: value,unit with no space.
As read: 30,V
